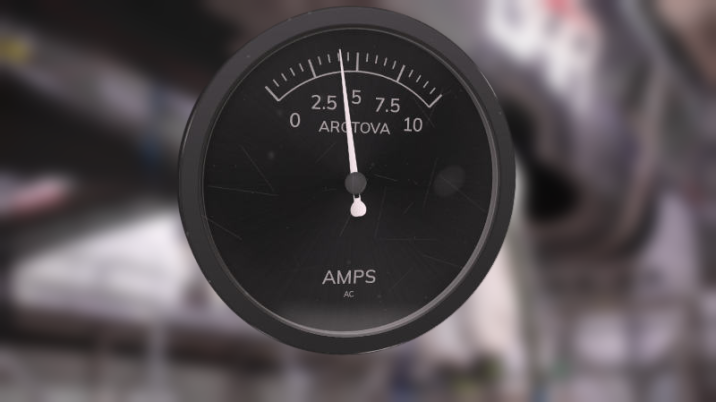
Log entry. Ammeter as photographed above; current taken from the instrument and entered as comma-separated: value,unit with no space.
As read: 4,A
